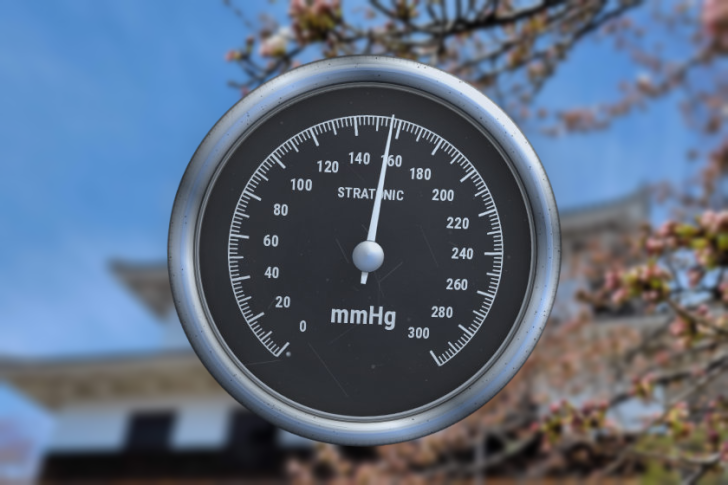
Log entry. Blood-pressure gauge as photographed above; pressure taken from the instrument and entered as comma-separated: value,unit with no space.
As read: 156,mmHg
